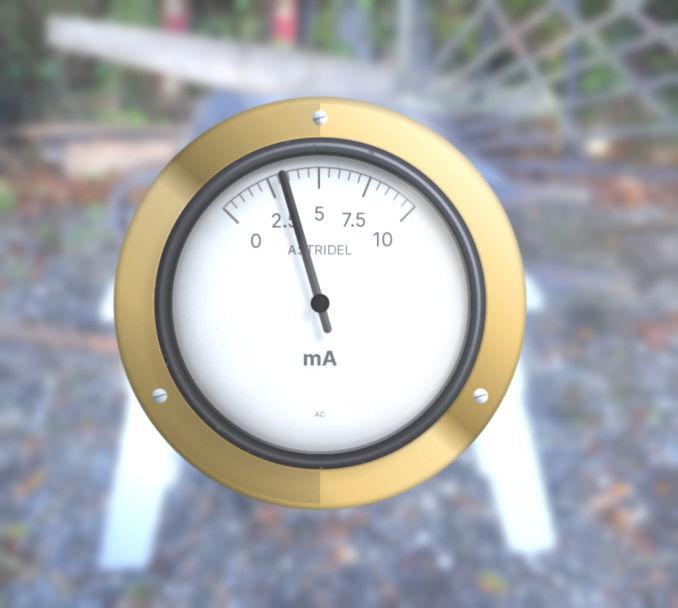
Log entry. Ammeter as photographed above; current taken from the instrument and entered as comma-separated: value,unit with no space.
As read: 3.25,mA
